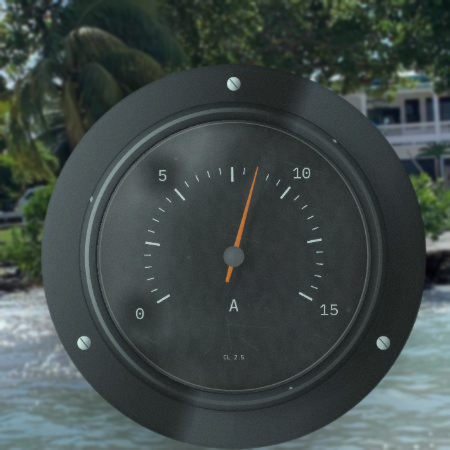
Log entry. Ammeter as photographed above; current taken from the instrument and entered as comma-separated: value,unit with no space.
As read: 8.5,A
